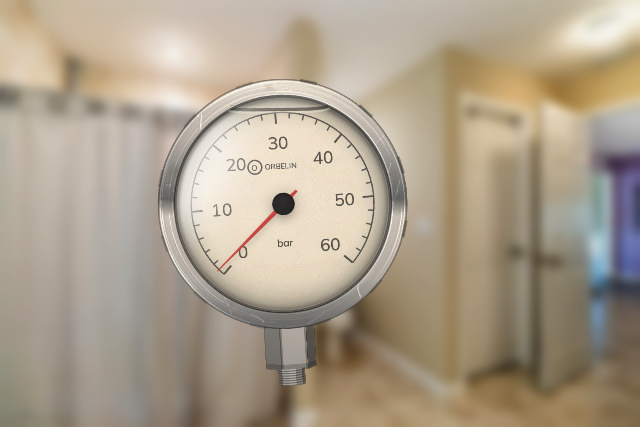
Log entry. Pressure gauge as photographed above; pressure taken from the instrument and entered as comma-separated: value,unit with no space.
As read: 1,bar
